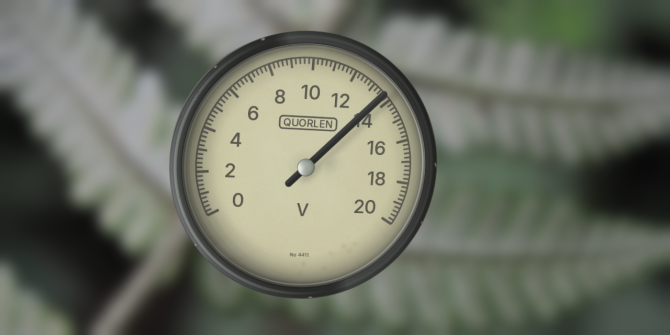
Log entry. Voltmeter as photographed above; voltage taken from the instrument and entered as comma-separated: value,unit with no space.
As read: 13.6,V
